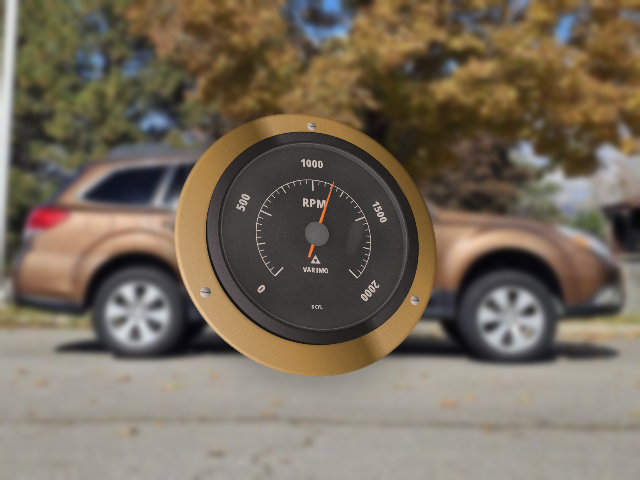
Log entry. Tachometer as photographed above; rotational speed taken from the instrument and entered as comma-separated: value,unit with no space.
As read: 1150,rpm
